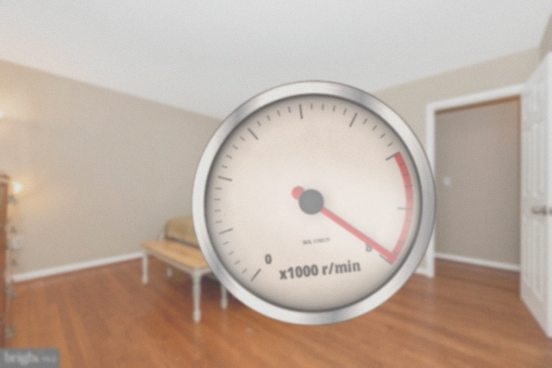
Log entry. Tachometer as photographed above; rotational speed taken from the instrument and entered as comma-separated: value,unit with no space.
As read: 7900,rpm
